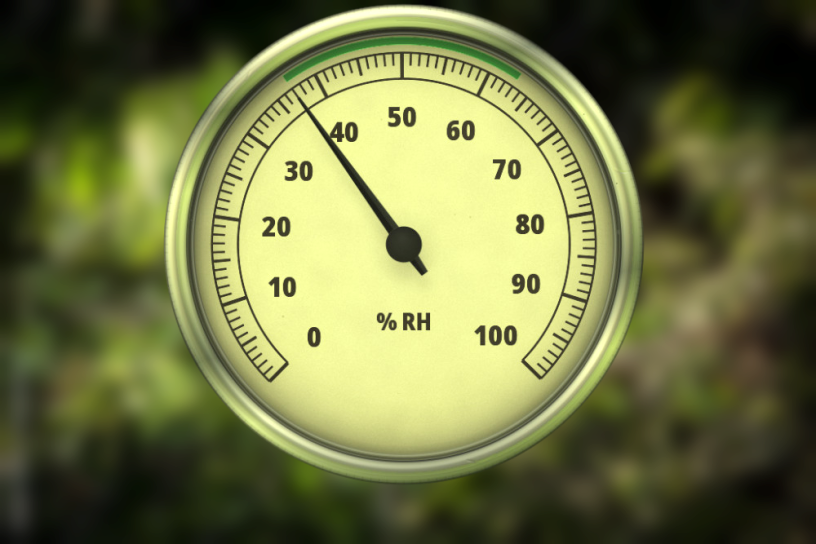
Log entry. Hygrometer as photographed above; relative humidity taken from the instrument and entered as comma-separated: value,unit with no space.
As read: 37,%
